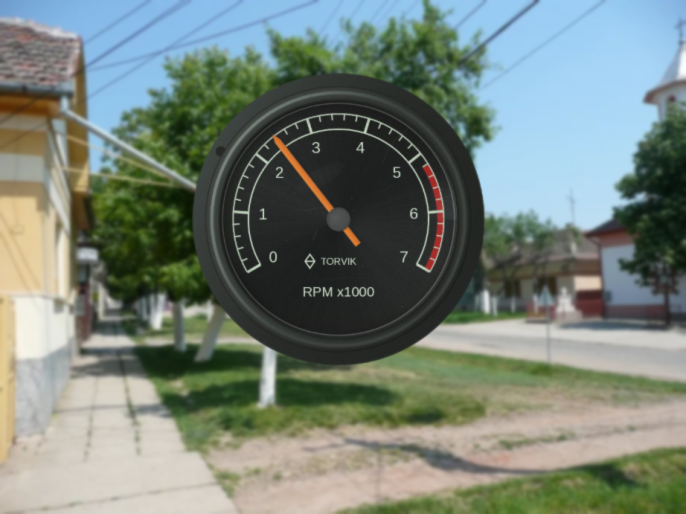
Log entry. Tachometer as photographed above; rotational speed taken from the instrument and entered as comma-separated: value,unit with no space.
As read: 2400,rpm
